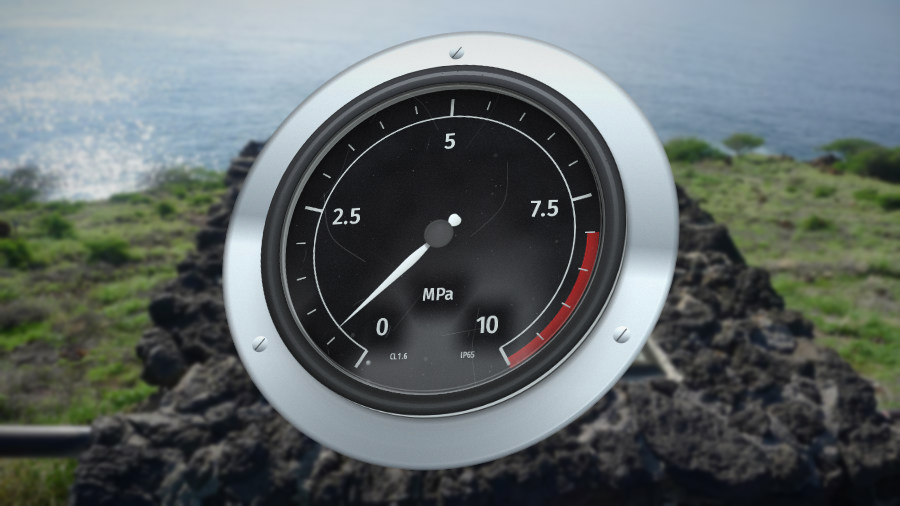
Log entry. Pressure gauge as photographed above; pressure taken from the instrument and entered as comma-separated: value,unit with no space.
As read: 0.5,MPa
